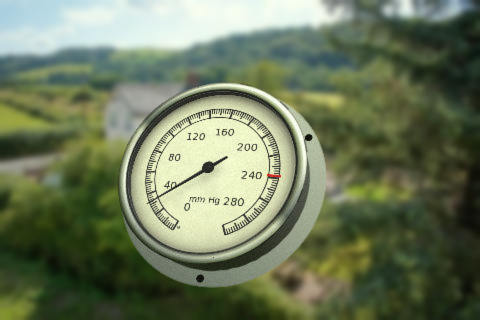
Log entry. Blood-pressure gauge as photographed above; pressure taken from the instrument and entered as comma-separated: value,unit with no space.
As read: 30,mmHg
